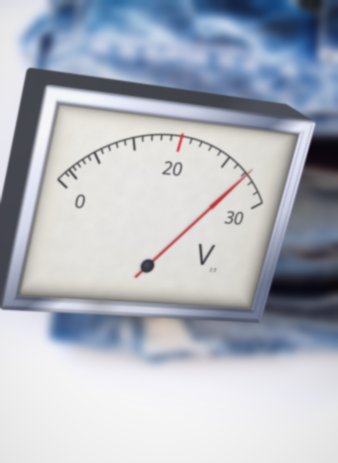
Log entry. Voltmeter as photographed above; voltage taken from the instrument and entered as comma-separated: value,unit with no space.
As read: 27,V
